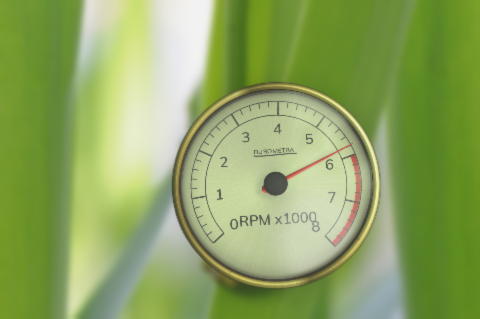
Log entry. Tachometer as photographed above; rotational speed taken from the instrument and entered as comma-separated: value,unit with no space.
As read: 5800,rpm
